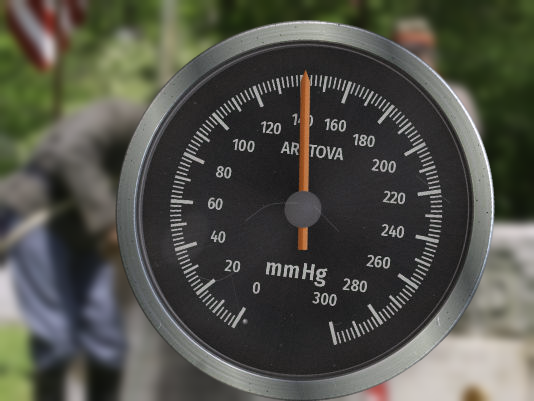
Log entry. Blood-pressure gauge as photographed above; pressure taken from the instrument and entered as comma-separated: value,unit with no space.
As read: 142,mmHg
